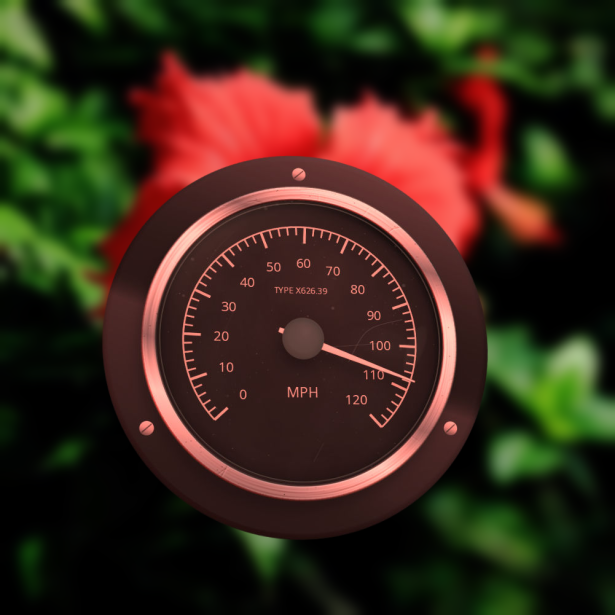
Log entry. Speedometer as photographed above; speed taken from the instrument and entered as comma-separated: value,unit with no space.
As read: 108,mph
